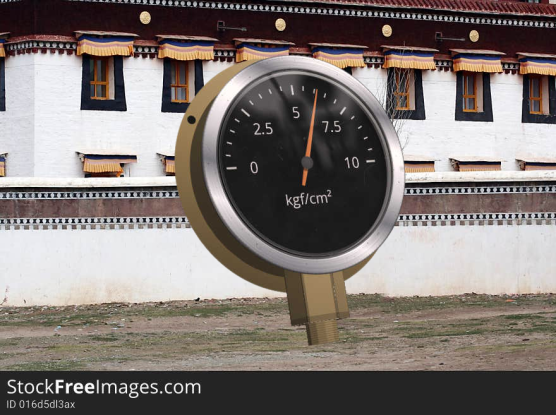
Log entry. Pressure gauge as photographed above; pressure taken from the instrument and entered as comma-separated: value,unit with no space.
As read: 6,kg/cm²
